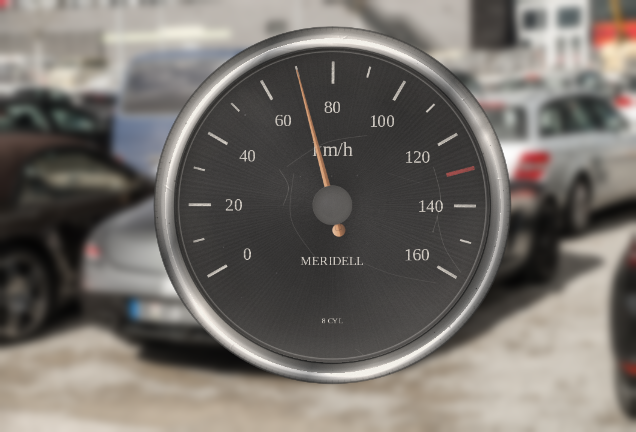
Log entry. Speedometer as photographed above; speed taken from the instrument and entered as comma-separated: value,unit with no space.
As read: 70,km/h
